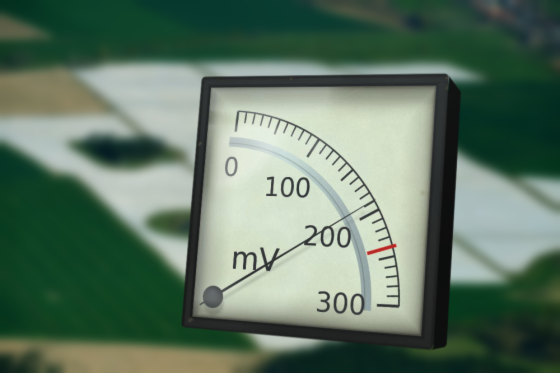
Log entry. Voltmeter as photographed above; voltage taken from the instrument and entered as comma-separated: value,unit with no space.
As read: 190,mV
